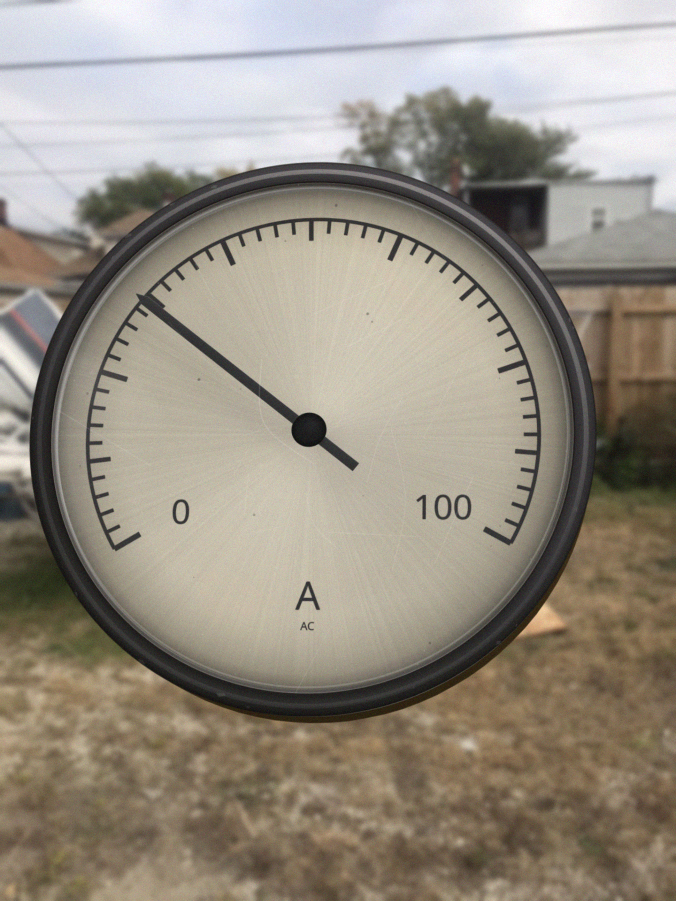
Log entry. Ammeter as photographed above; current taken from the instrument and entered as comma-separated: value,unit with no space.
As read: 29,A
